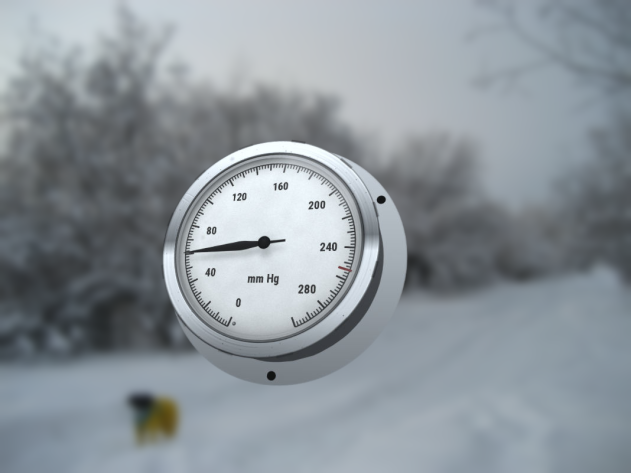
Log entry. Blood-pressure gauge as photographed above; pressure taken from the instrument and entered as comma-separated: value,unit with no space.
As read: 60,mmHg
